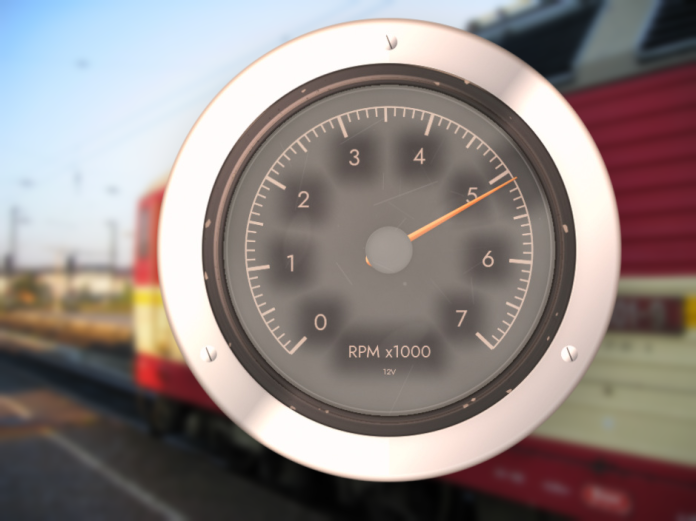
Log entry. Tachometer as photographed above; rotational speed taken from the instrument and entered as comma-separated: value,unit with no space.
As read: 5100,rpm
